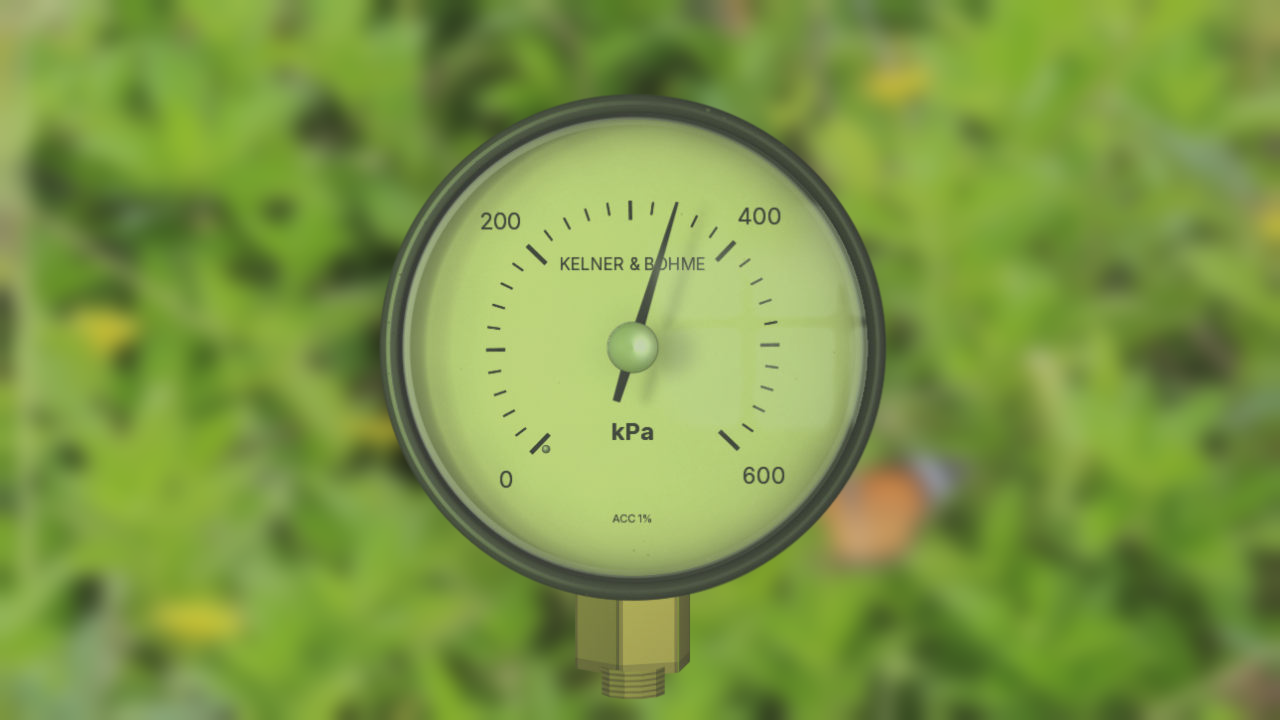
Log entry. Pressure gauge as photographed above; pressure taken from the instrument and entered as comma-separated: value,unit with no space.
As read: 340,kPa
